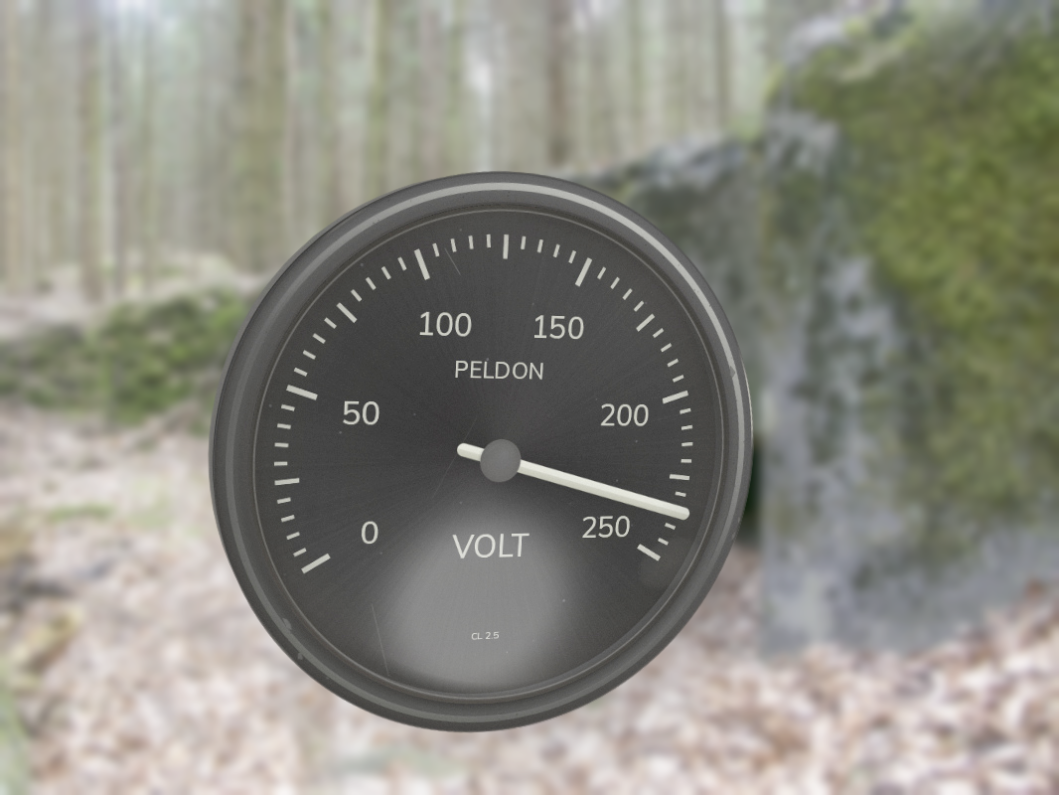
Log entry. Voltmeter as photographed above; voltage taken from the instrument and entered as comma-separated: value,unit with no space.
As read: 235,V
